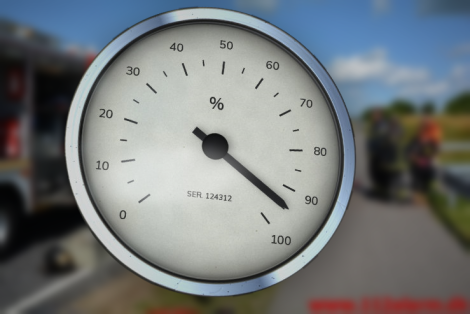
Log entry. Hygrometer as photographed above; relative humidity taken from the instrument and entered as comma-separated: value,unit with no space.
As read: 95,%
